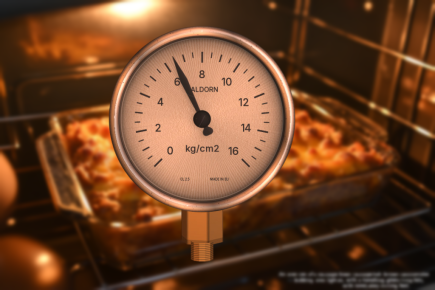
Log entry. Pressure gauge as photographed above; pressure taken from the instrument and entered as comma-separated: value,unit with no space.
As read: 6.5,kg/cm²
